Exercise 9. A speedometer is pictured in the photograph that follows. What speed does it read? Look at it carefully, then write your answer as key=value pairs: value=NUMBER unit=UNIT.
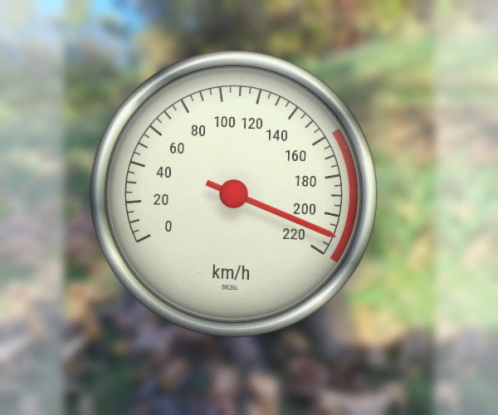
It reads value=210 unit=km/h
